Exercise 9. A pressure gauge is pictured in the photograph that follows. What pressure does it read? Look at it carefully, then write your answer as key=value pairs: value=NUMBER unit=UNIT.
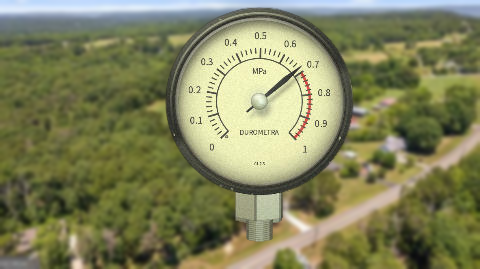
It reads value=0.68 unit=MPa
